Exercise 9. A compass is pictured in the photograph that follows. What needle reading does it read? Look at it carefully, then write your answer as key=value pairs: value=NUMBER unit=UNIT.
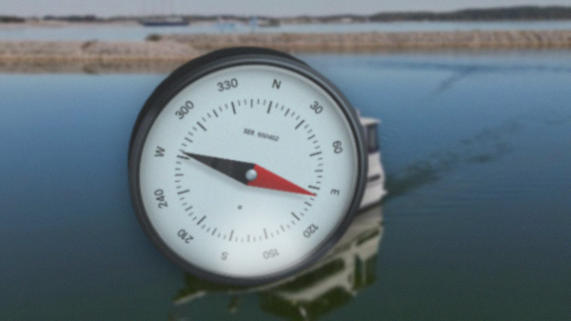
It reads value=95 unit=°
